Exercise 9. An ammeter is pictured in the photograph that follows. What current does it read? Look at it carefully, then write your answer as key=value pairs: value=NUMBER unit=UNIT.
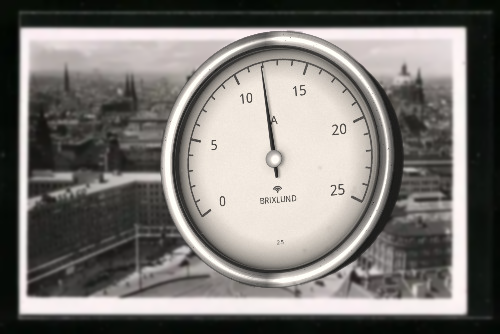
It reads value=12 unit=A
